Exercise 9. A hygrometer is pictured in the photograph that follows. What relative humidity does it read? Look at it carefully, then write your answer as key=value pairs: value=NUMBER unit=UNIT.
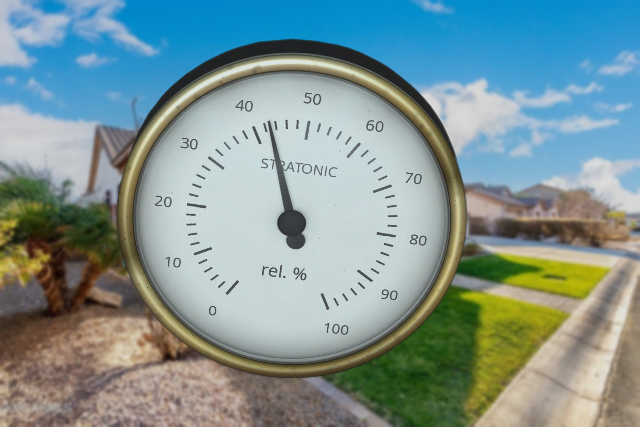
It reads value=43 unit=%
